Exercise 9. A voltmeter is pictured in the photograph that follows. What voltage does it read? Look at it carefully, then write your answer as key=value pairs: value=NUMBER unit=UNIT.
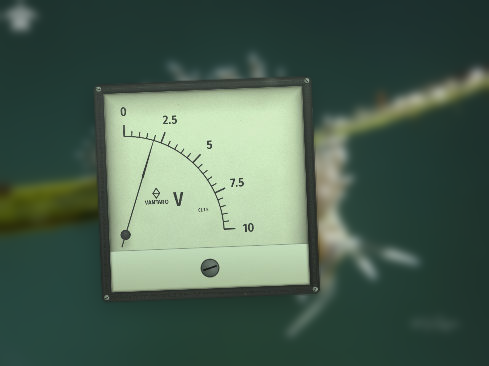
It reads value=2 unit=V
